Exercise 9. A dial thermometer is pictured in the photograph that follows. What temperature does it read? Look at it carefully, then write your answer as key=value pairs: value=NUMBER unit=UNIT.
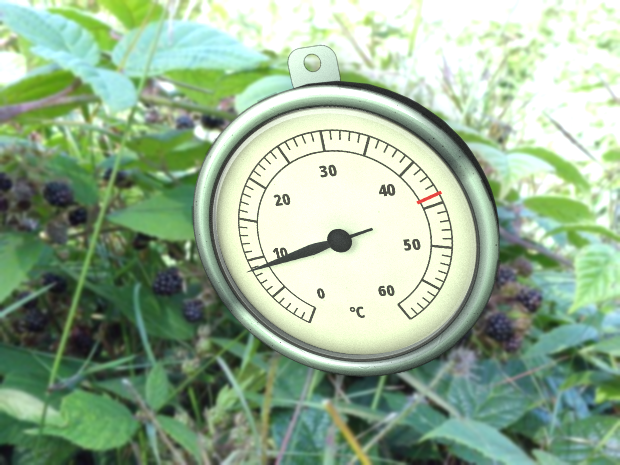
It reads value=9 unit=°C
